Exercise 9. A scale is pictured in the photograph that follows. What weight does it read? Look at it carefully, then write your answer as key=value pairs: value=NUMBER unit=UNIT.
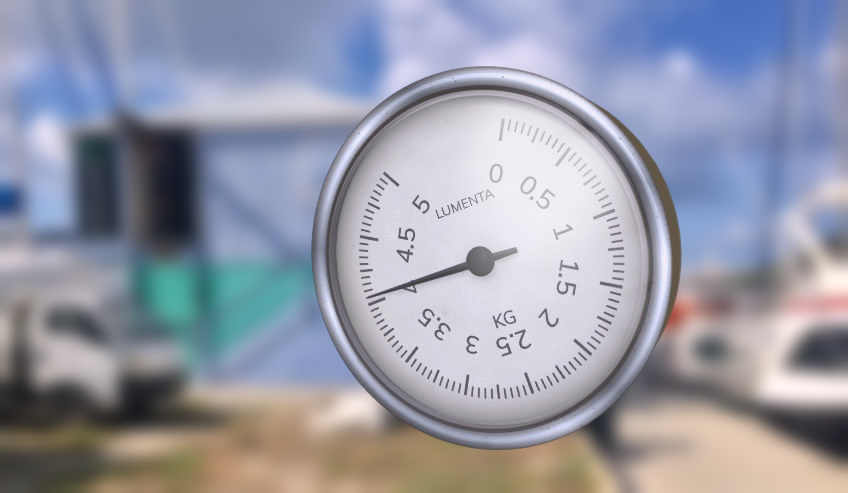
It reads value=4.05 unit=kg
